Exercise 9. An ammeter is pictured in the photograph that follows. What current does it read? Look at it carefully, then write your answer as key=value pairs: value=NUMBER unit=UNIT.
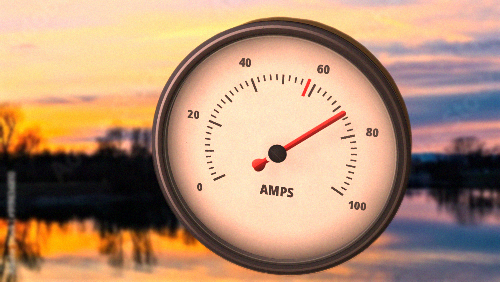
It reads value=72 unit=A
